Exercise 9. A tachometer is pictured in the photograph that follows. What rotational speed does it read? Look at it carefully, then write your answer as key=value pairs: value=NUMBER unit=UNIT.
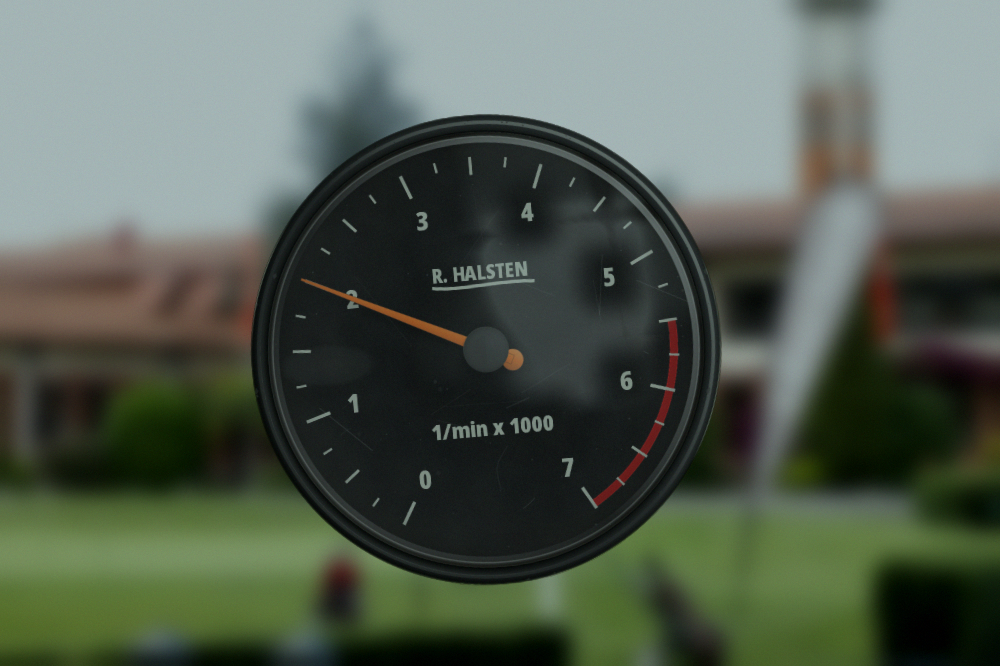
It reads value=2000 unit=rpm
